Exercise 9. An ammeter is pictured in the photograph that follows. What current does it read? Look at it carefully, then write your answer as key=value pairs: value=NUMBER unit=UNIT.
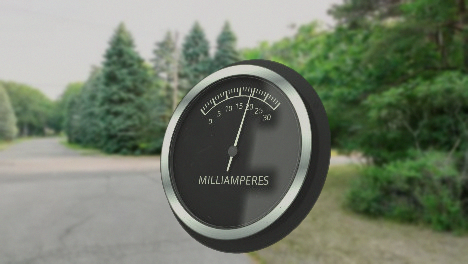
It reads value=20 unit=mA
